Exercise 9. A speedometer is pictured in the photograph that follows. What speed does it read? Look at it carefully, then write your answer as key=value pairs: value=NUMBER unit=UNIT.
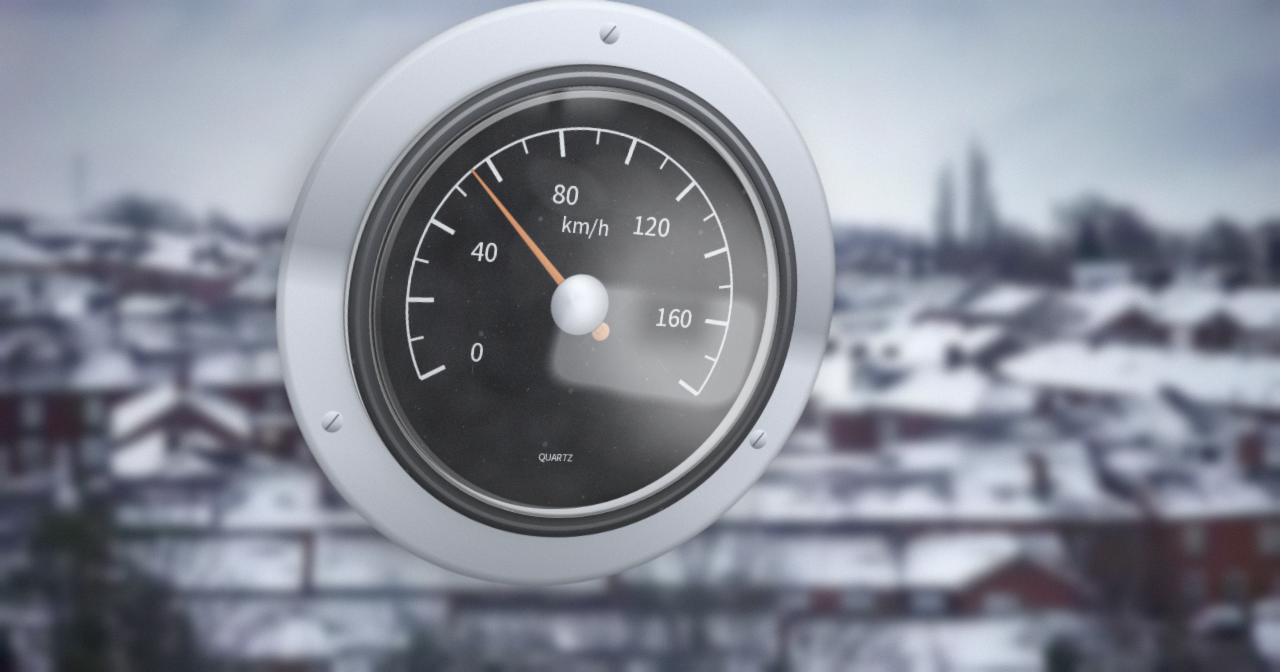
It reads value=55 unit=km/h
